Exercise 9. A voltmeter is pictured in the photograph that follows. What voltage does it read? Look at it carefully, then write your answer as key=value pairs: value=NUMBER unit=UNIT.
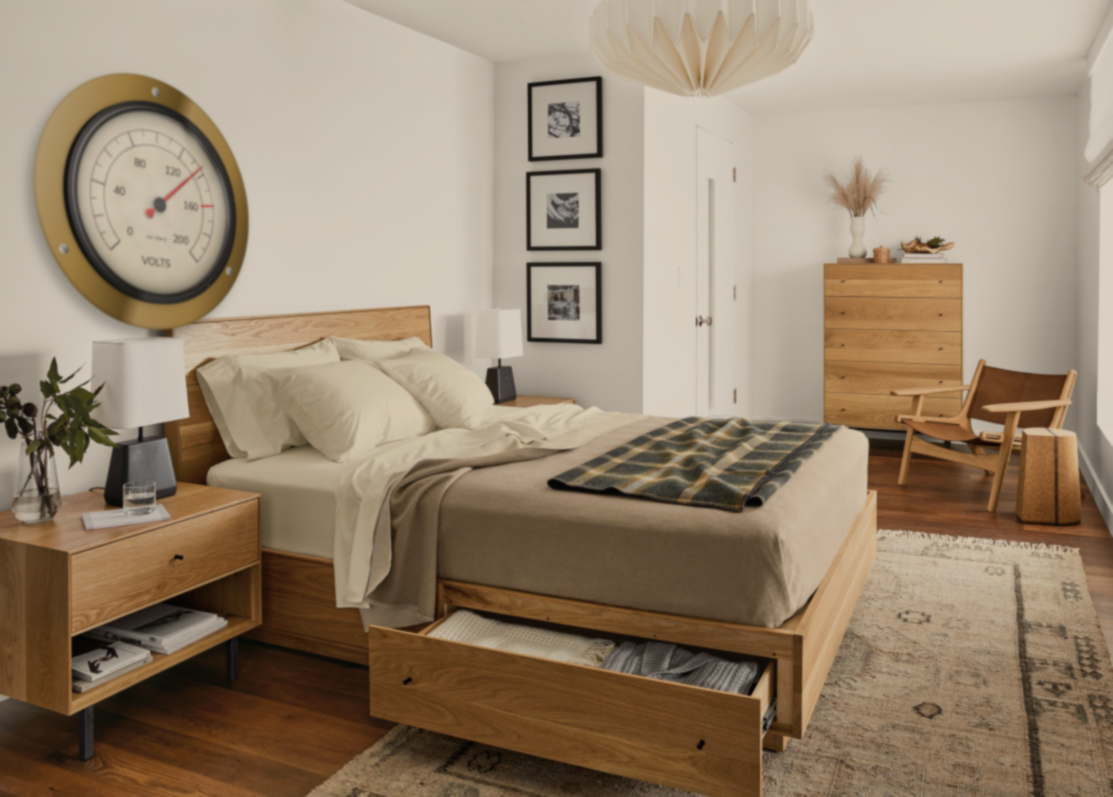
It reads value=135 unit=V
